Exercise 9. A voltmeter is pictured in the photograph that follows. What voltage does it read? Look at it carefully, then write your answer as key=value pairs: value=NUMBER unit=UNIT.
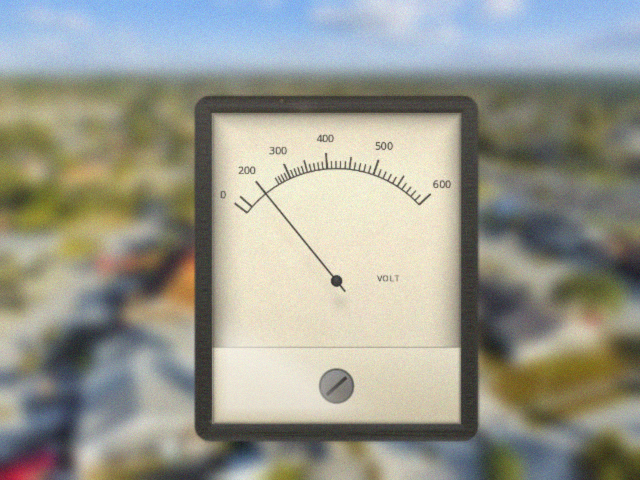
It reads value=200 unit=V
